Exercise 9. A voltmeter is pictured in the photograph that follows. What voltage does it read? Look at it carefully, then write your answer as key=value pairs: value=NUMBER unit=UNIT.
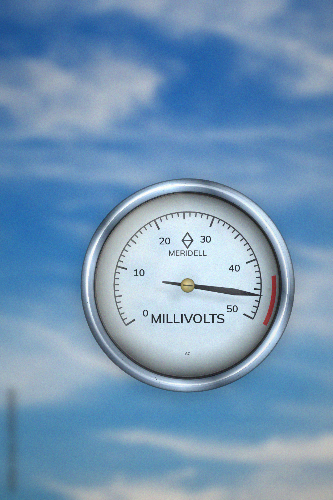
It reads value=46 unit=mV
